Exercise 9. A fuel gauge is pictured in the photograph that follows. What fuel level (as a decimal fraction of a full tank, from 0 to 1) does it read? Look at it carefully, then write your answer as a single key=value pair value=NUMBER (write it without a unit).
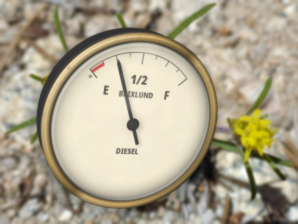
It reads value=0.25
